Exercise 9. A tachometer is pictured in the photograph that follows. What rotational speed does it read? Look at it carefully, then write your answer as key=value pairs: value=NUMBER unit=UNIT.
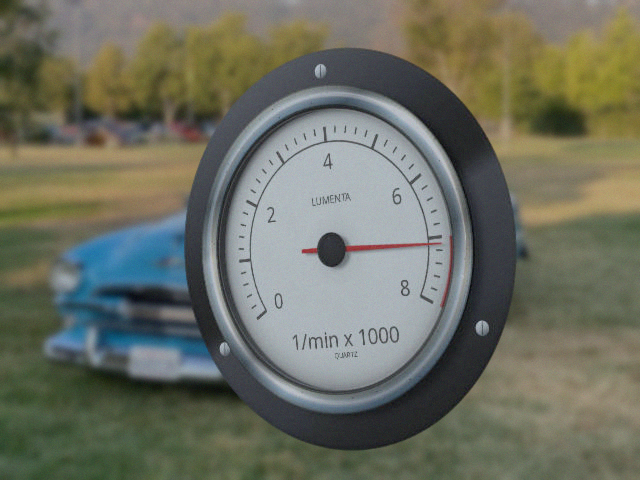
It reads value=7100 unit=rpm
